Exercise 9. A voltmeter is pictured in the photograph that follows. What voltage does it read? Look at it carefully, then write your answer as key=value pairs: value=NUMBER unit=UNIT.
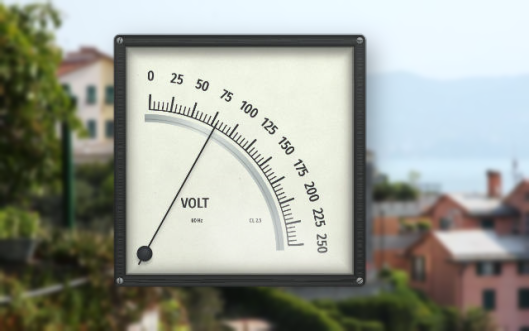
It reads value=80 unit=V
